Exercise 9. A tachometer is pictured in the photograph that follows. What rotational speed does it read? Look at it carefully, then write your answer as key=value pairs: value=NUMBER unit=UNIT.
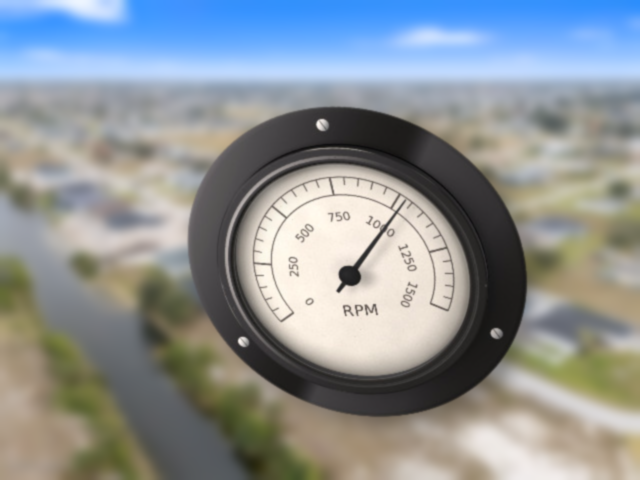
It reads value=1025 unit=rpm
